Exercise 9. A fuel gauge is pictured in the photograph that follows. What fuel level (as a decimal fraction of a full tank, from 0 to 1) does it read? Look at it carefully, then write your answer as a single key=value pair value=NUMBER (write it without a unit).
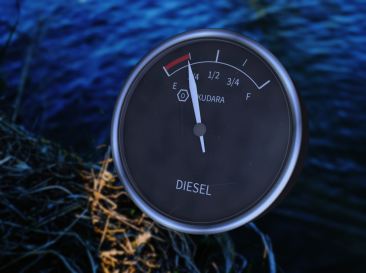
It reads value=0.25
